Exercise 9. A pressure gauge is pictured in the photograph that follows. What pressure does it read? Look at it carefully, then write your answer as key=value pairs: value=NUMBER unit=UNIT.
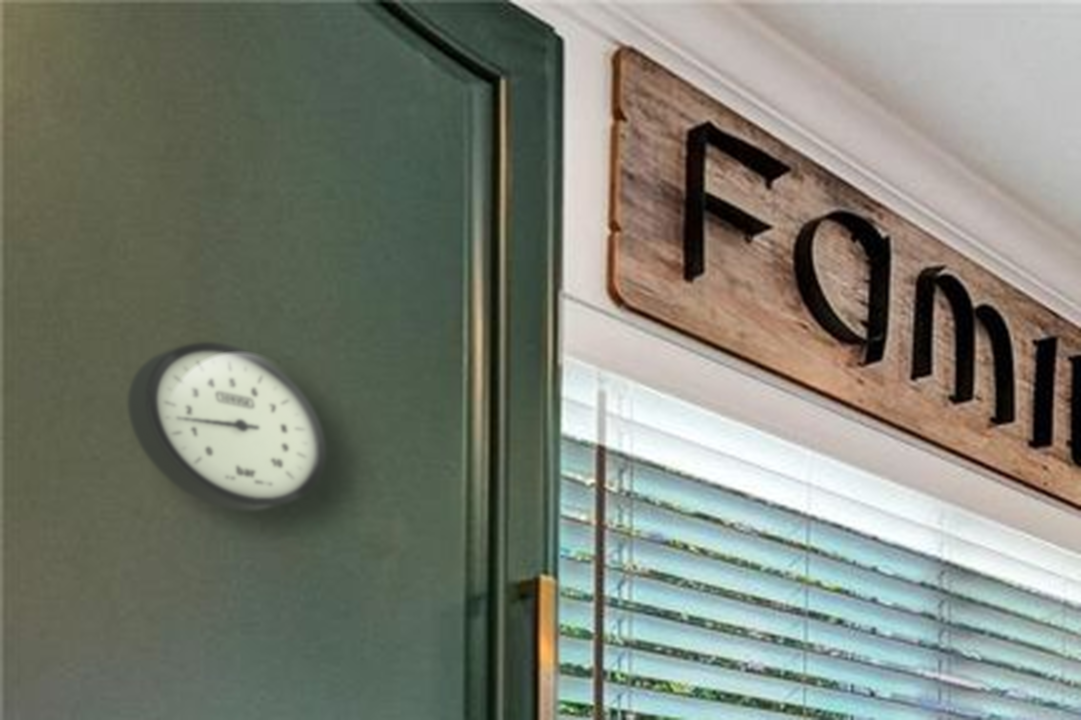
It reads value=1.5 unit=bar
